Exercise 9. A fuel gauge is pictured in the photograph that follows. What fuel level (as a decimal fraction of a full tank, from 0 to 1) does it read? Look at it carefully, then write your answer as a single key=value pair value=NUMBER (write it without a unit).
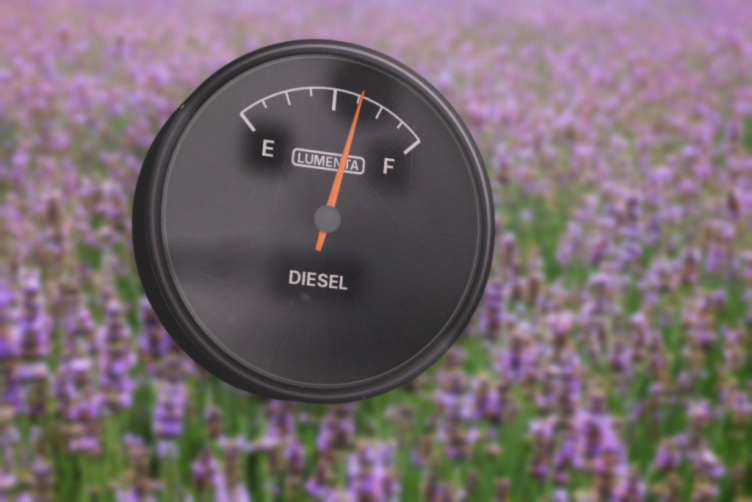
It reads value=0.625
